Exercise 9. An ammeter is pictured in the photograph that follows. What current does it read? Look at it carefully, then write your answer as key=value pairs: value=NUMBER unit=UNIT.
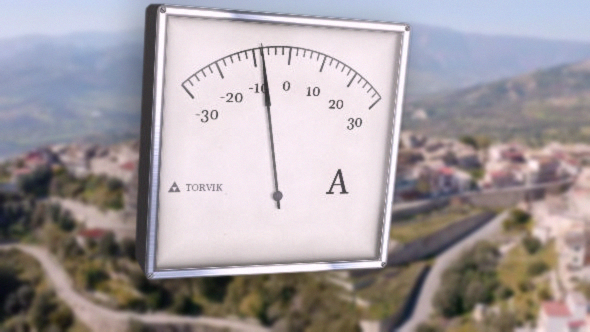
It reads value=-8 unit=A
